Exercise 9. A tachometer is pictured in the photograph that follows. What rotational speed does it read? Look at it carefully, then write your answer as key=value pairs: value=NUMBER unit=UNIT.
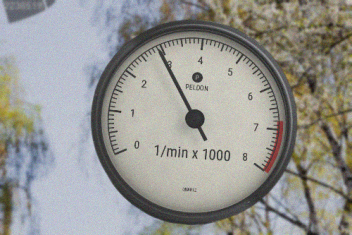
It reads value=2900 unit=rpm
